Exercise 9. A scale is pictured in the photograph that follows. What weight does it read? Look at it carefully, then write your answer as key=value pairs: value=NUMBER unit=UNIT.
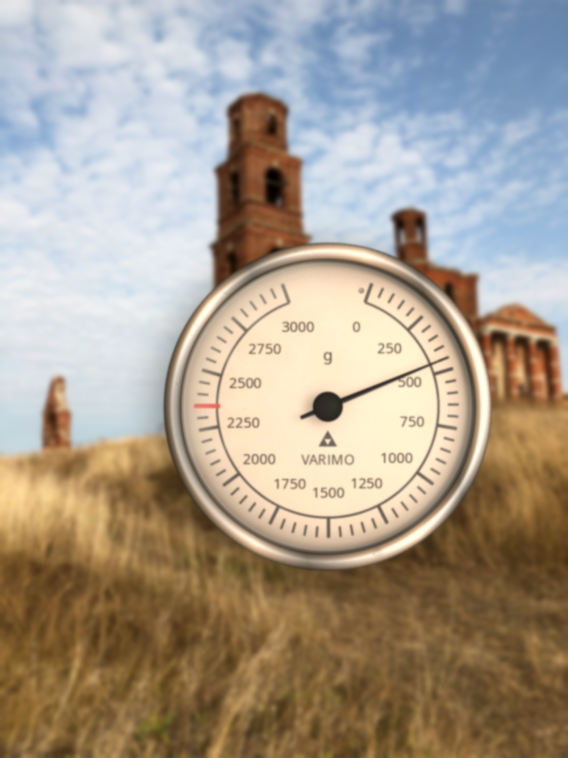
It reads value=450 unit=g
